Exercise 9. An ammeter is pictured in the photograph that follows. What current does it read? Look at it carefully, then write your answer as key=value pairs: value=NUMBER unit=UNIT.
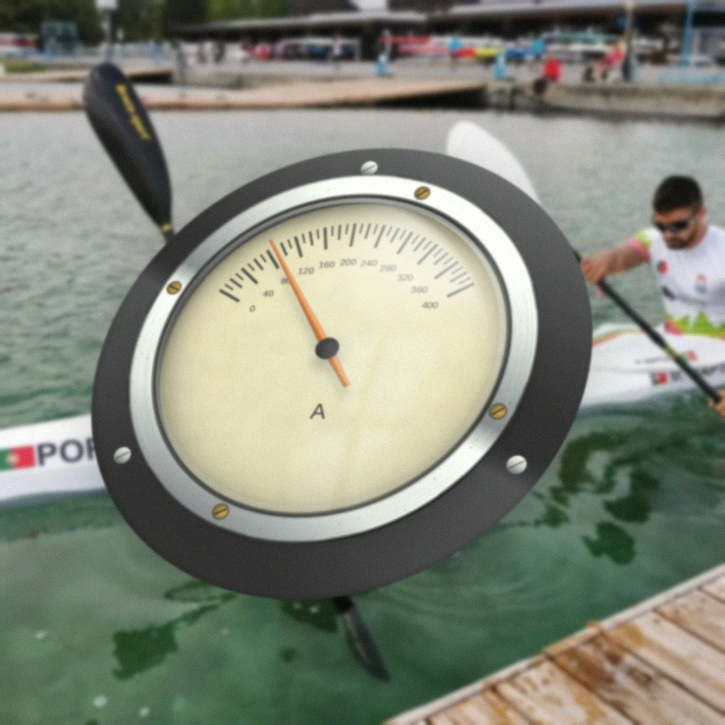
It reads value=90 unit=A
